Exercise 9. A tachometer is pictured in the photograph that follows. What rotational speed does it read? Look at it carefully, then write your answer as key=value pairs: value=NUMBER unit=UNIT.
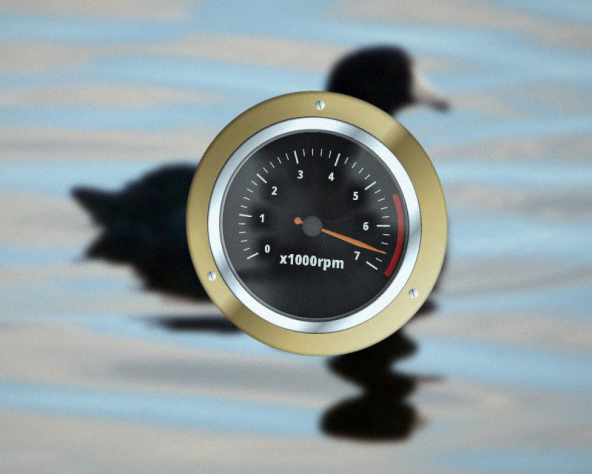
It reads value=6600 unit=rpm
